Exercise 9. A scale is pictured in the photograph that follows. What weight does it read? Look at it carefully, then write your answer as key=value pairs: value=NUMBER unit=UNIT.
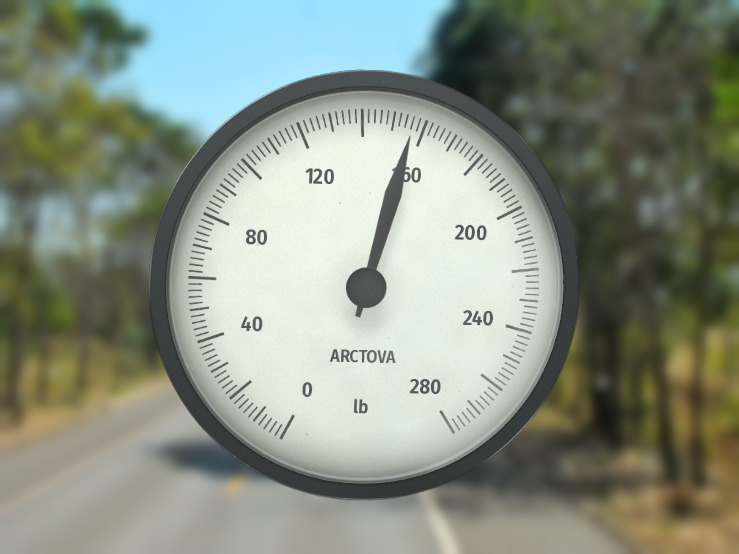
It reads value=156 unit=lb
